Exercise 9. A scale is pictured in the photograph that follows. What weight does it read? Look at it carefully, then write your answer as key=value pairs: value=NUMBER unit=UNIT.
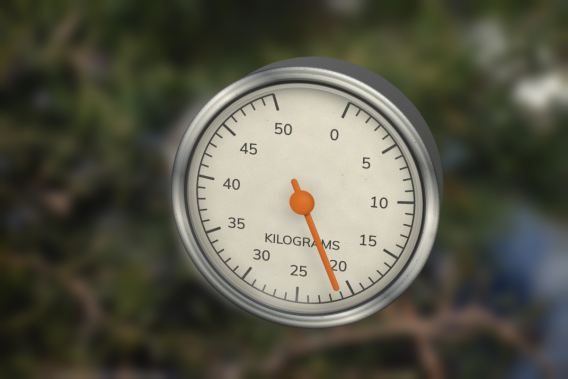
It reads value=21 unit=kg
